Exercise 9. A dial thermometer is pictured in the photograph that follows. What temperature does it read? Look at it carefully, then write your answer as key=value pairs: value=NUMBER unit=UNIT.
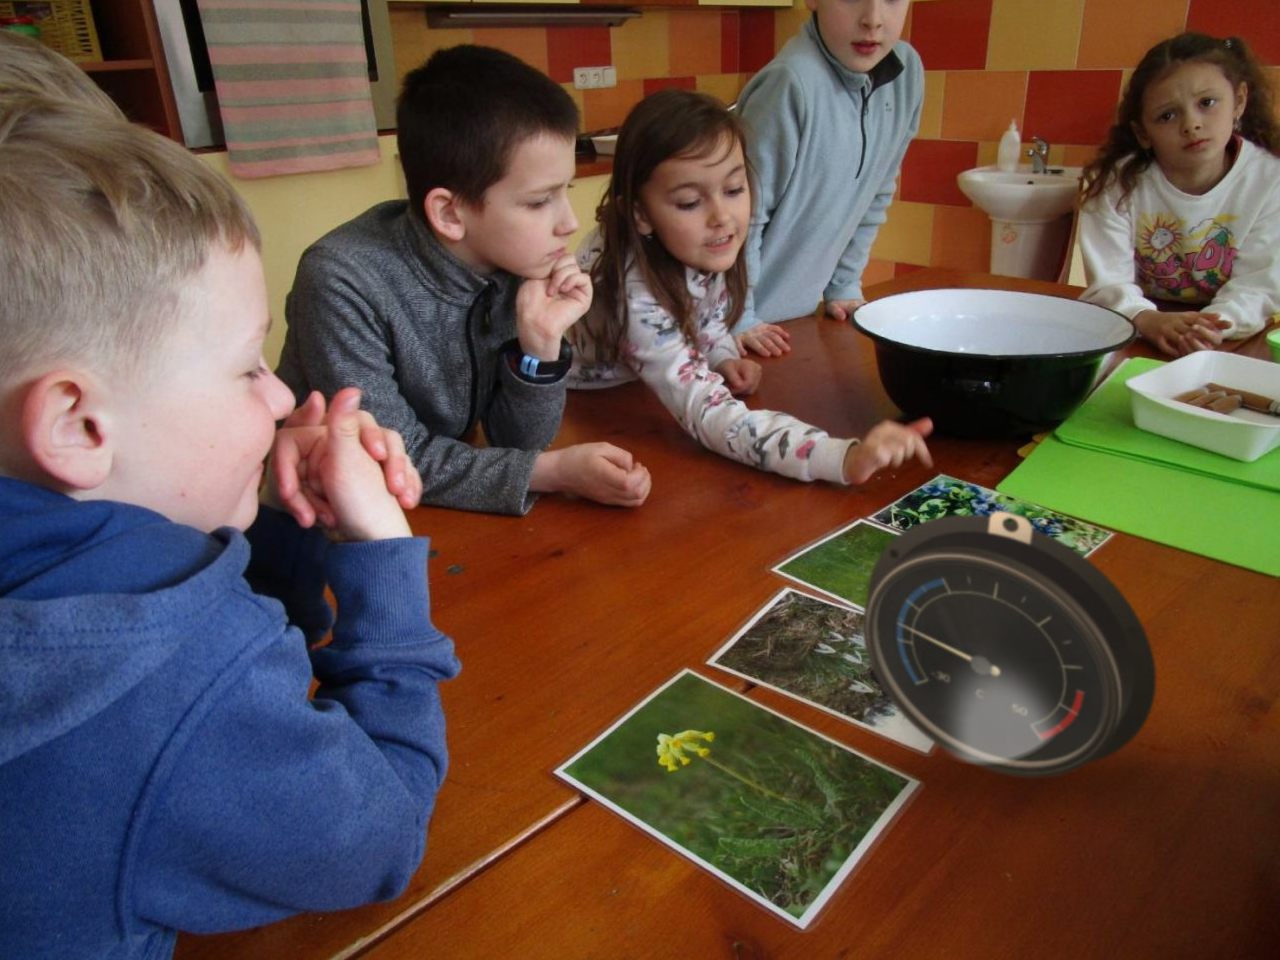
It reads value=-15 unit=°C
